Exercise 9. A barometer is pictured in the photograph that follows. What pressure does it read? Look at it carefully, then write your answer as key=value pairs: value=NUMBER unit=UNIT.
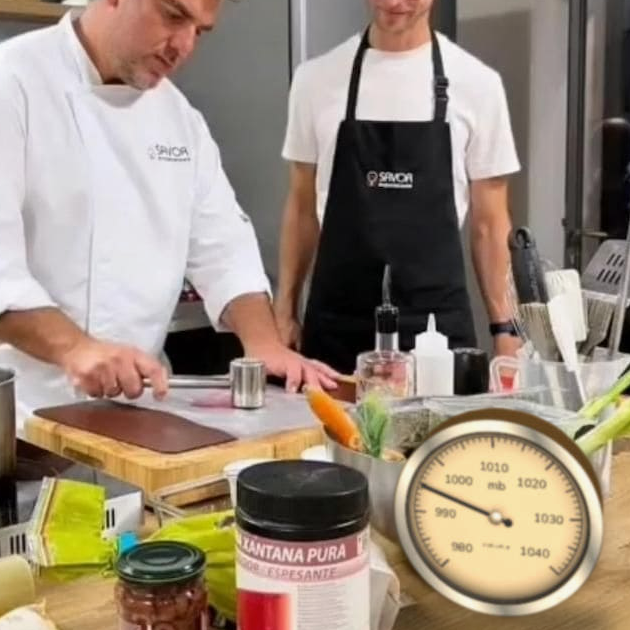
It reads value=995 unit=mbar
